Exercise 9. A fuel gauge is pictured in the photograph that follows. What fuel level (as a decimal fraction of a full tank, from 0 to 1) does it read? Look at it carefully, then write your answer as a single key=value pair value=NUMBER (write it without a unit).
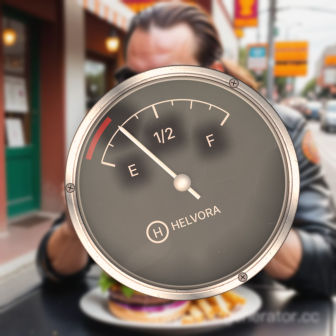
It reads value=0.25
